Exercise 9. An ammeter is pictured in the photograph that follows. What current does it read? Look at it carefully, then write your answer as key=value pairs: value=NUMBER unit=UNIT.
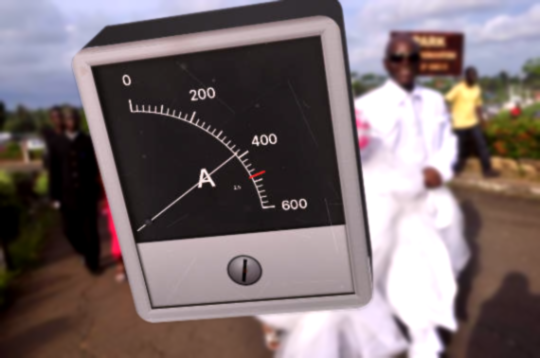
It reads value=380 unit=A
